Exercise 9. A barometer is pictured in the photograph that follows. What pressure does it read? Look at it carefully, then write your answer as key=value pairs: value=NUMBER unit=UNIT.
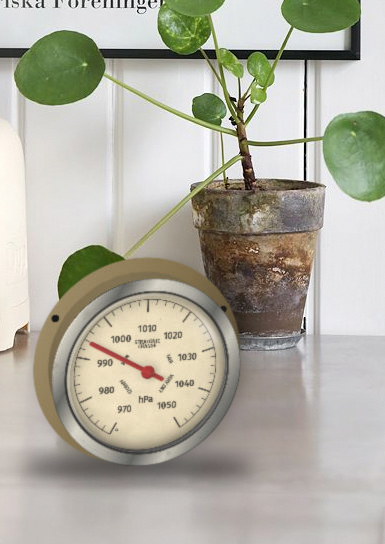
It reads value=994 unit=hPa
